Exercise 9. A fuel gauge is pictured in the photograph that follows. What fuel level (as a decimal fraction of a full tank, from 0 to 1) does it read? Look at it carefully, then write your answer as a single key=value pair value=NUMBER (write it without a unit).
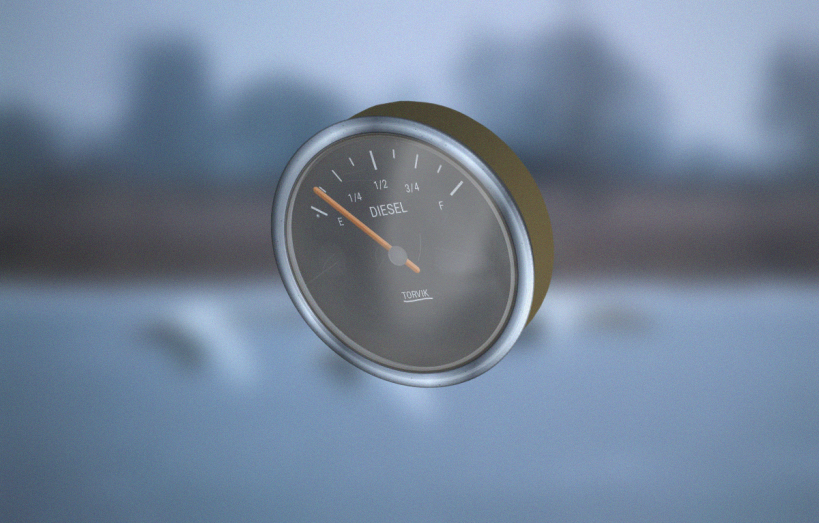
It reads value=0.125
